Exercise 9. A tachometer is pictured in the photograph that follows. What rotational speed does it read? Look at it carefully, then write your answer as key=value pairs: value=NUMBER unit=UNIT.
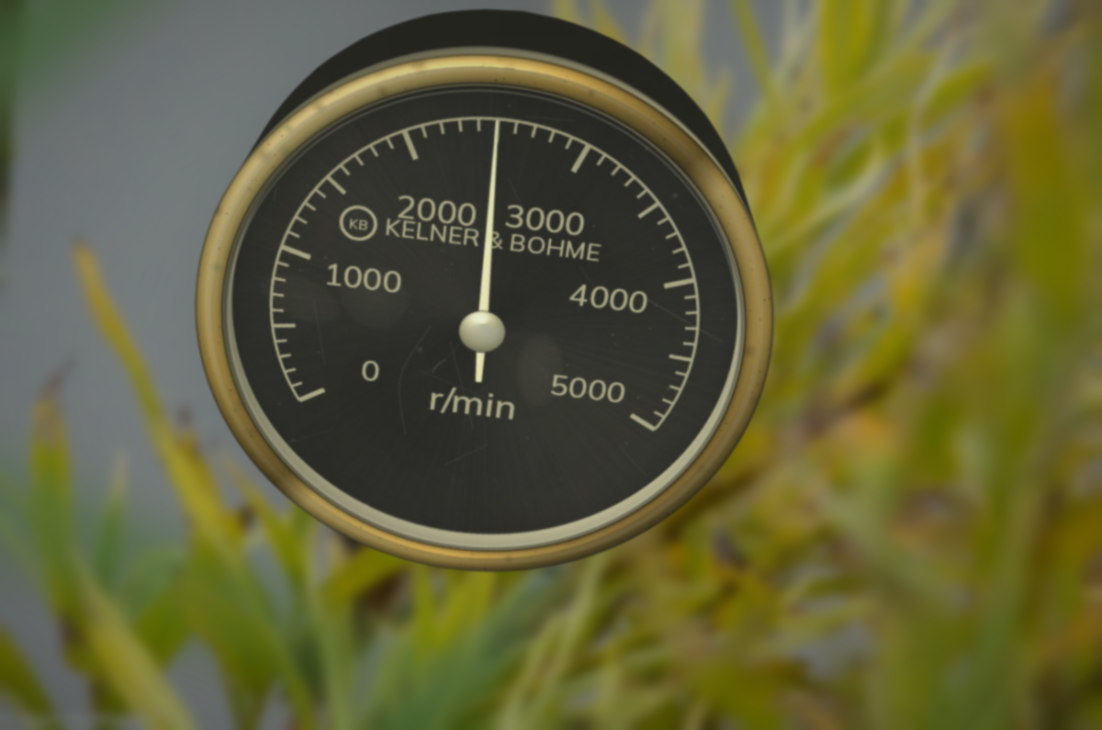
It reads value=2500 unit=rpm
